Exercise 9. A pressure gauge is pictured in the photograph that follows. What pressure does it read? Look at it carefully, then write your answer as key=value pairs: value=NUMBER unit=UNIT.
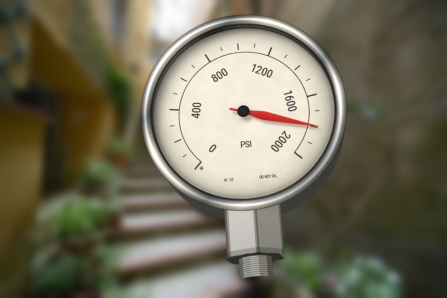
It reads value=1800 unit=psi
